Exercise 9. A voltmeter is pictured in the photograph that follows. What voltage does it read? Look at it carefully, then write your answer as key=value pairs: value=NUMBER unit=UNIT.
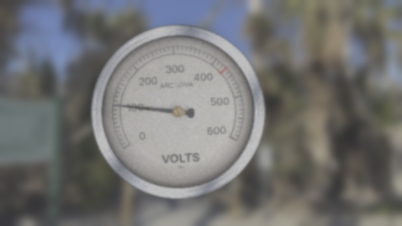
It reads value=100 unit=V
